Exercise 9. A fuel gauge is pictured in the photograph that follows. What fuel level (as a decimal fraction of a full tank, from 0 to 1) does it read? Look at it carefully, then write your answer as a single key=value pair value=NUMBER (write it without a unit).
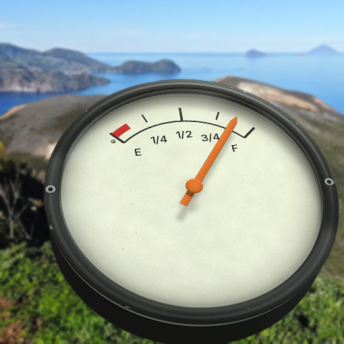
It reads value=0.875
